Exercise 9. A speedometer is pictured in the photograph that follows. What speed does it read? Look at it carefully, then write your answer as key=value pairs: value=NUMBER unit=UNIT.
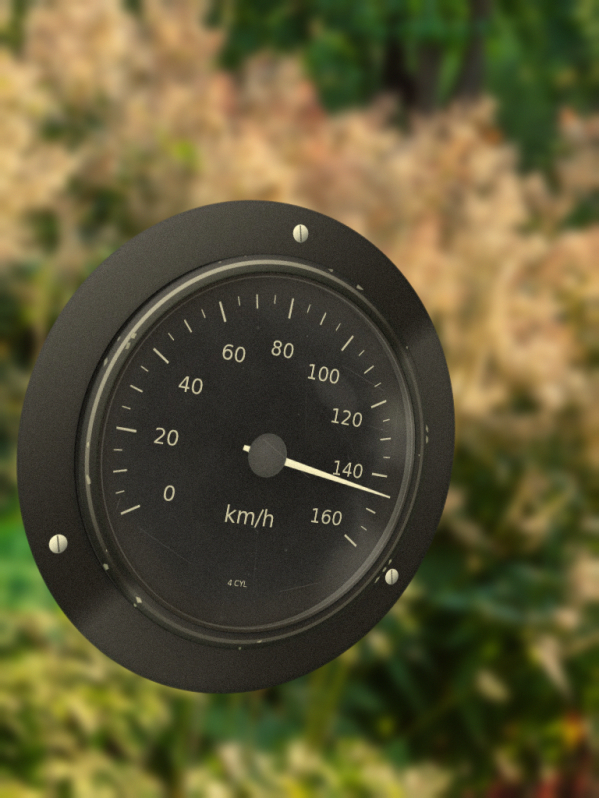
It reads value=145 unit=km/h
